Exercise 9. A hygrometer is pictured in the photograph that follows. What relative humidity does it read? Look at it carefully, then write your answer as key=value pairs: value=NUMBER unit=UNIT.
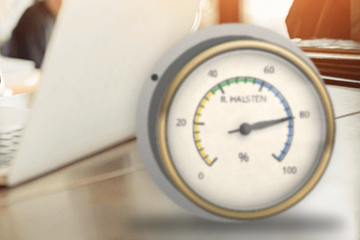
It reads value=80 unit=%
